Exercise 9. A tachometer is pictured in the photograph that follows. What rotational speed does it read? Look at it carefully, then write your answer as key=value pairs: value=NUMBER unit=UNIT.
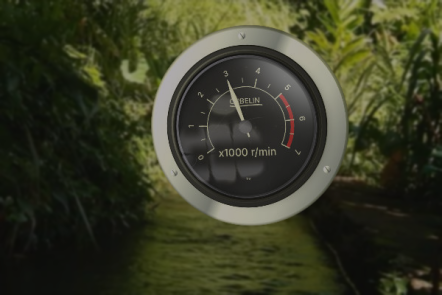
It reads value=3000 unit=rpm
